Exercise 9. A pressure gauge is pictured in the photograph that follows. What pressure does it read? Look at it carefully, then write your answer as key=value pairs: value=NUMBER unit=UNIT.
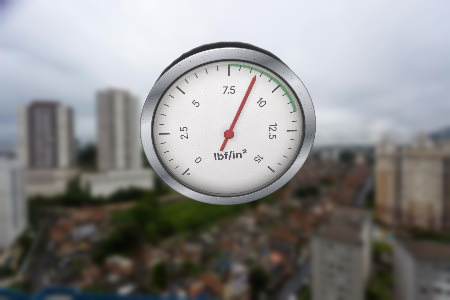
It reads value=8.75 unit=psi
